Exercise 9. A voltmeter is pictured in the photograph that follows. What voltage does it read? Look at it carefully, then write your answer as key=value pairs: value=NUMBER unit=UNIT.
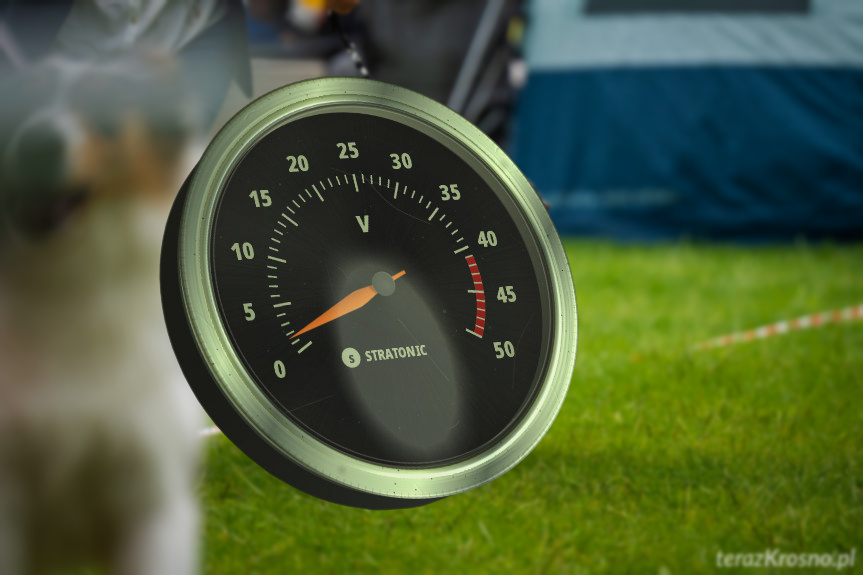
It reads value=1.5 unit=V
